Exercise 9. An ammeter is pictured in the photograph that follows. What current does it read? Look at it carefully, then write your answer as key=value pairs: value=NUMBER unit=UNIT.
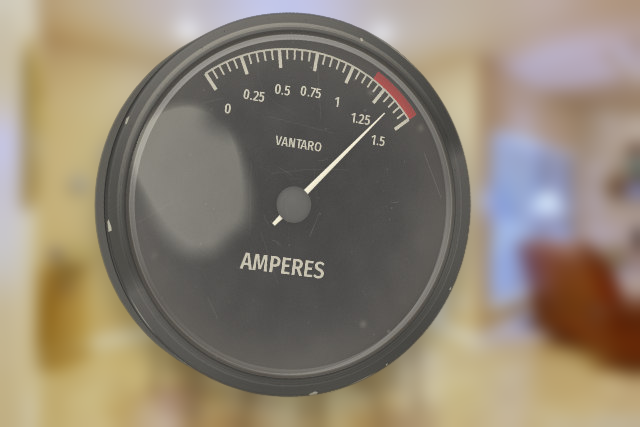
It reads value=1.35 unit=A
